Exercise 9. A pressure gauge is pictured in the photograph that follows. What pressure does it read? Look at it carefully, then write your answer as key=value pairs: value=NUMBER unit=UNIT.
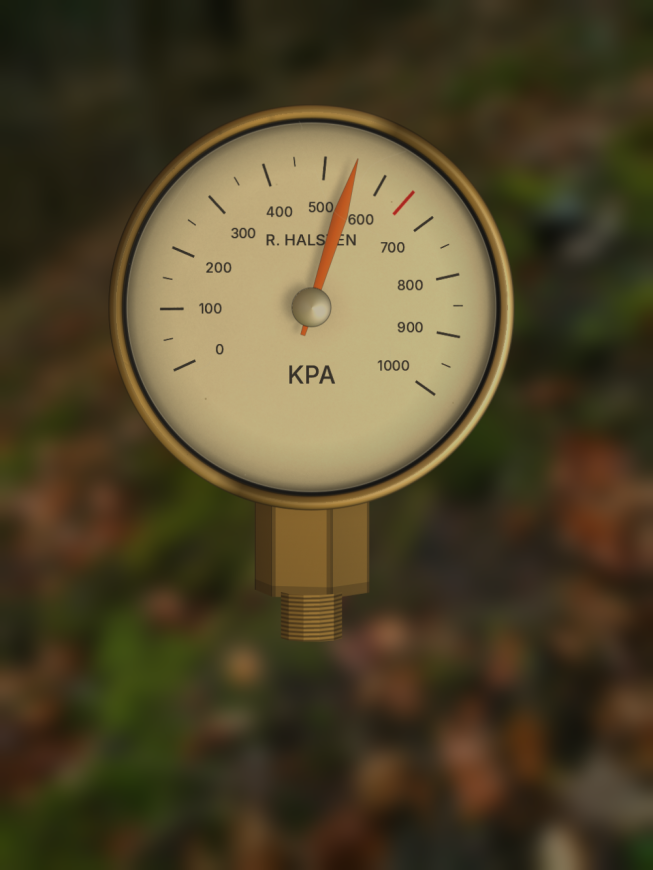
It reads value=550 unit=kPa
